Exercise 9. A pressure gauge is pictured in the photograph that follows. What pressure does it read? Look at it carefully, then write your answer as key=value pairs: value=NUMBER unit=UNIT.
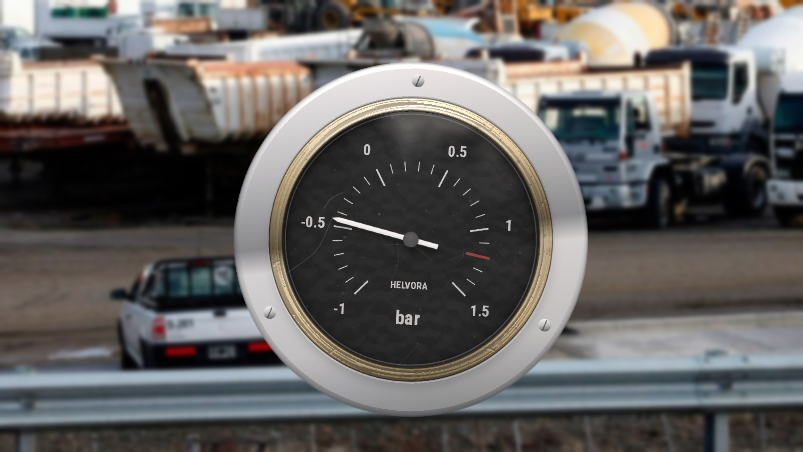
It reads value=-0.45 unit=bar
